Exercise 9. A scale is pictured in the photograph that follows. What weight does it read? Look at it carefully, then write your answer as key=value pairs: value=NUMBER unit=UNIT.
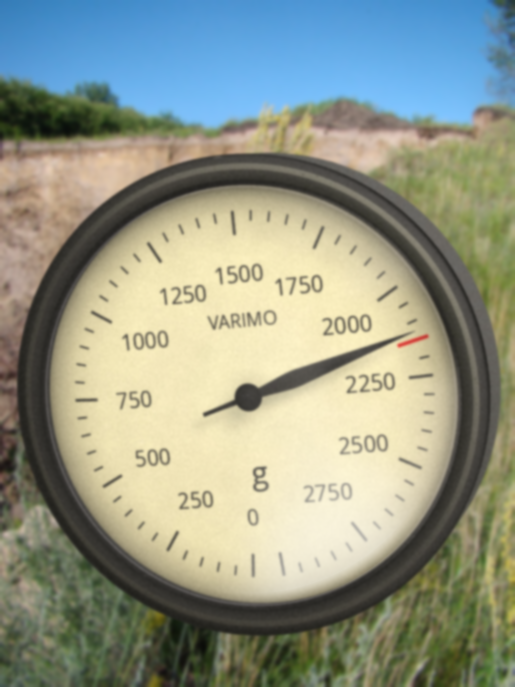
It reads value=2125 unit=g
